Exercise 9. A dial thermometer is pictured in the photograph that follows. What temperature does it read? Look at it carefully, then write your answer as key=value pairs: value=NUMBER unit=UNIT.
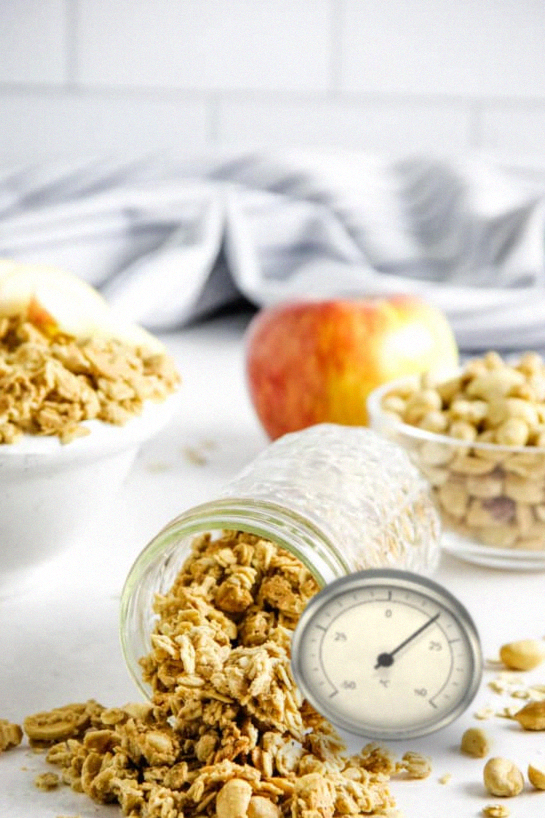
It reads value=15 unit=°C
